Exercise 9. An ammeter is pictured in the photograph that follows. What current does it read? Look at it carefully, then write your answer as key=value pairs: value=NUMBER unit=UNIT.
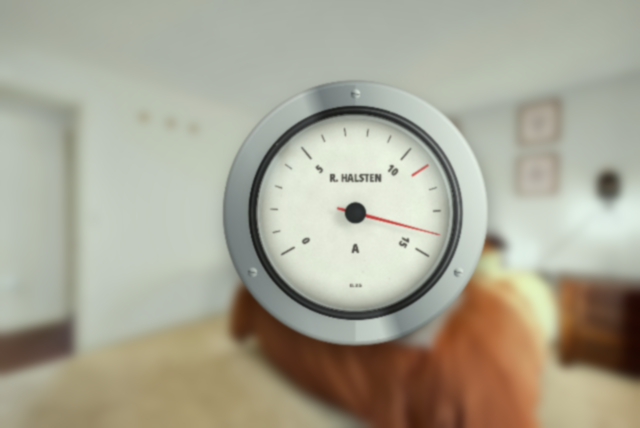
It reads value=14 unit=A
